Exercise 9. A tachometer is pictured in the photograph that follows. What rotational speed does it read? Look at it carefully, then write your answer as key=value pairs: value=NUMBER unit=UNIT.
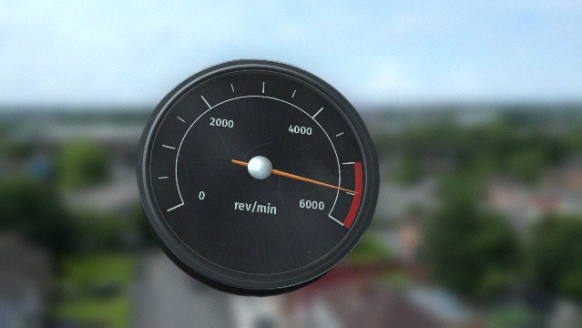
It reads value=5500 unit=rpm
